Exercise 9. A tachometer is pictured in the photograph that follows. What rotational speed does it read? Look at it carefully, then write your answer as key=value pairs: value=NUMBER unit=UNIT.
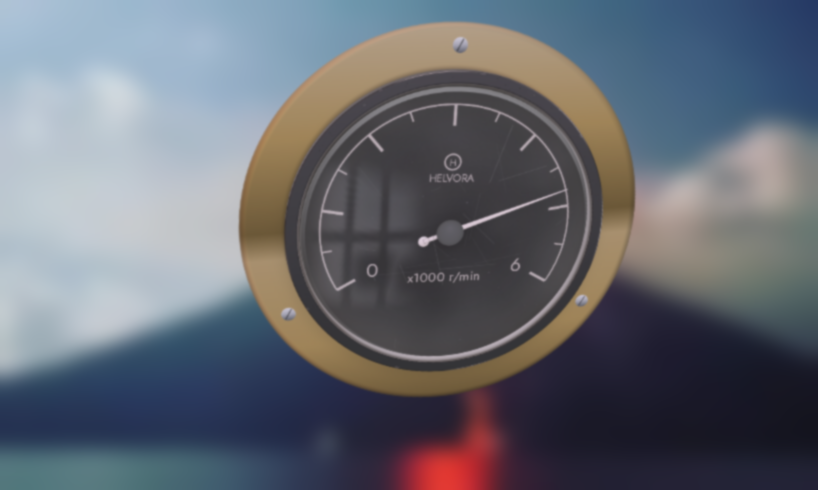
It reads value=4750 unit=rpm
